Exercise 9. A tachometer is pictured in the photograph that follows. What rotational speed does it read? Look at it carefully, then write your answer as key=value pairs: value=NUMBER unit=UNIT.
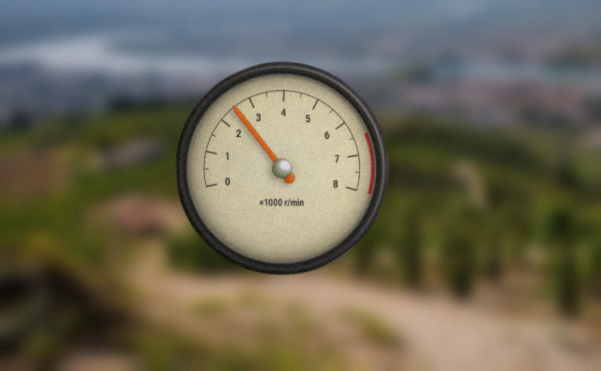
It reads value=2500 unit=rpm
